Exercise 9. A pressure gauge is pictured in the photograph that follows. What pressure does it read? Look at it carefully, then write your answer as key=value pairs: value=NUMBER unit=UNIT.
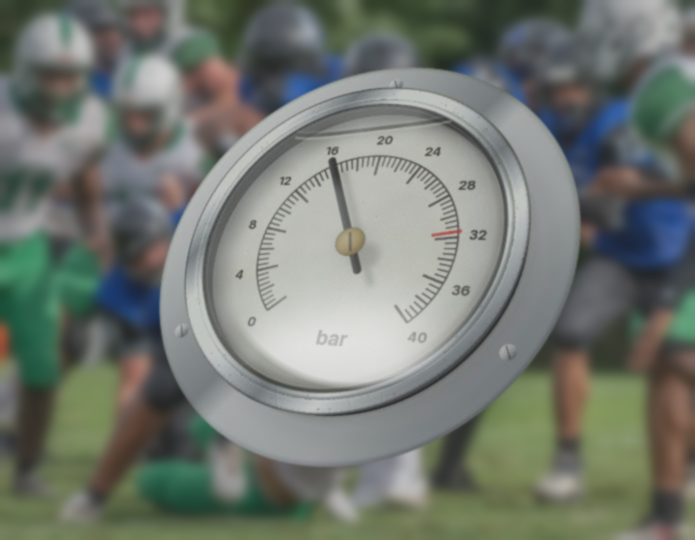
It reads value=16 unit=bar
